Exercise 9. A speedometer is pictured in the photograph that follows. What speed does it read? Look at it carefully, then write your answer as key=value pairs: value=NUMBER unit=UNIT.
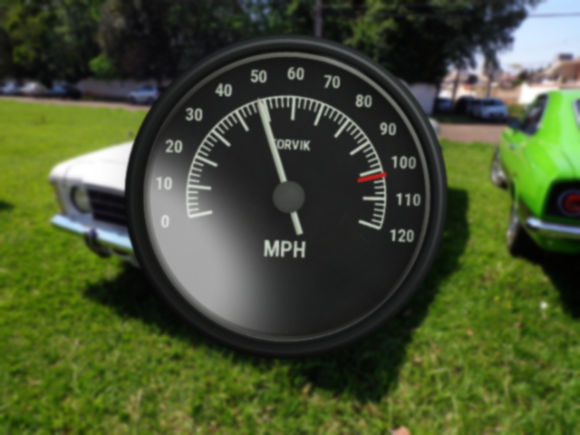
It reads value=48 unit=mph
